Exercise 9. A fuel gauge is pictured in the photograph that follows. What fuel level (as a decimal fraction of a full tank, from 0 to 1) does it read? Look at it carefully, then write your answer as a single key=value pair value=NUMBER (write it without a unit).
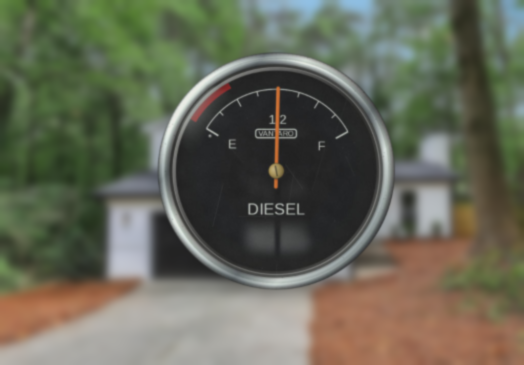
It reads value=0.5
